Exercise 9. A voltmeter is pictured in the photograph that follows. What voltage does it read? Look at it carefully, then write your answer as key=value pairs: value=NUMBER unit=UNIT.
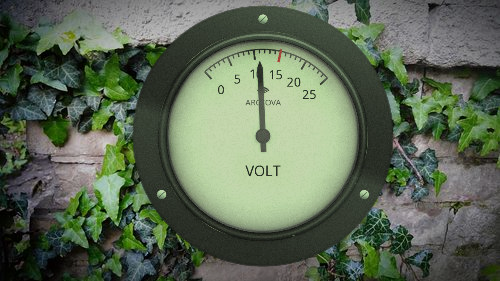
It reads value=11 unit=V
